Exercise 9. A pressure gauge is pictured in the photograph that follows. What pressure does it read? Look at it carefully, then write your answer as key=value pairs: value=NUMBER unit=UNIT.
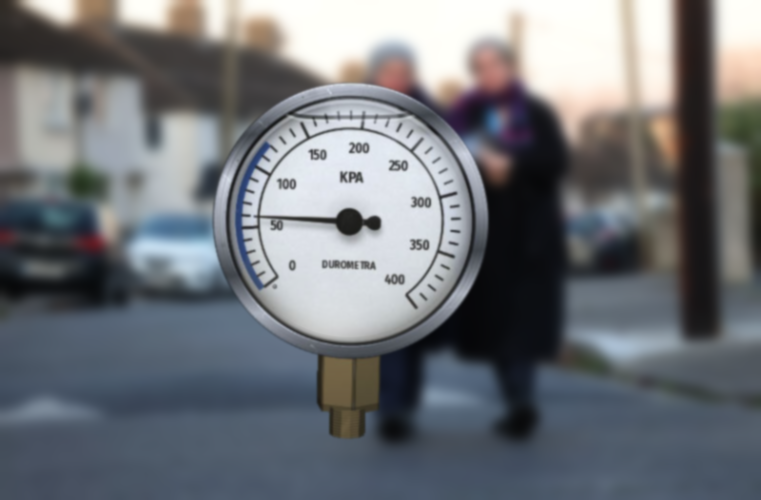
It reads value=60 unit=kPa
